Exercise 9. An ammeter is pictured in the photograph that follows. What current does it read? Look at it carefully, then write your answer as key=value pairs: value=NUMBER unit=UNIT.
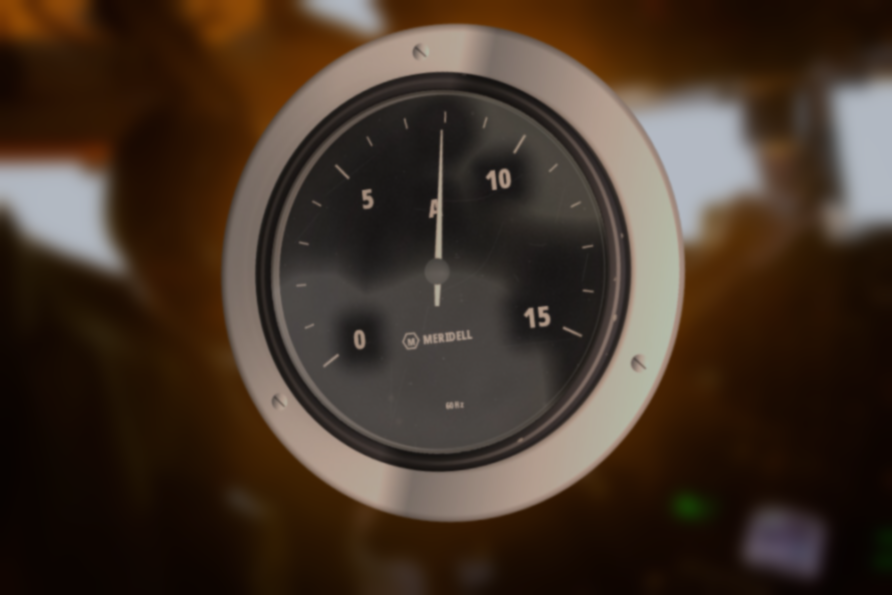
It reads value=8 unit=A
